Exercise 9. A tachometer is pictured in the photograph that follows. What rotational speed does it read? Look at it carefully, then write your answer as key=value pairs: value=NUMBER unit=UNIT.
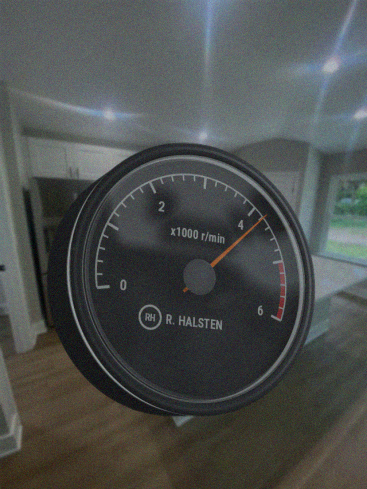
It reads value=4200 unit=rpm
